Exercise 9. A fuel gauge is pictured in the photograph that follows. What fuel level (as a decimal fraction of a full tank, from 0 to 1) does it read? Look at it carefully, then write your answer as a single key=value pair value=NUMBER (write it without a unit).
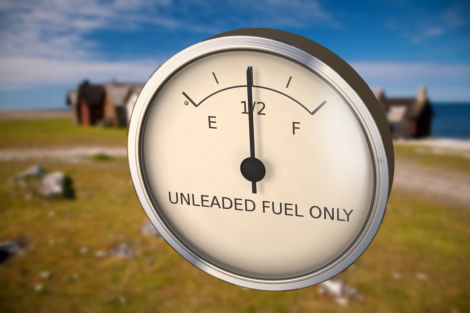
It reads value=0.5
